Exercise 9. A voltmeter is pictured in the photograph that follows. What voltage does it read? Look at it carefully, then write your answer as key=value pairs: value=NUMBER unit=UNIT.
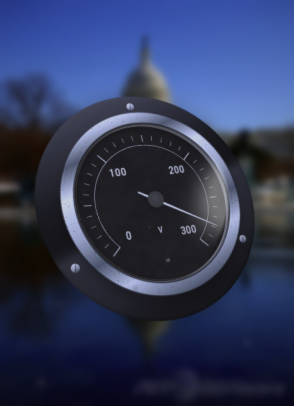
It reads value=280 unit=V
